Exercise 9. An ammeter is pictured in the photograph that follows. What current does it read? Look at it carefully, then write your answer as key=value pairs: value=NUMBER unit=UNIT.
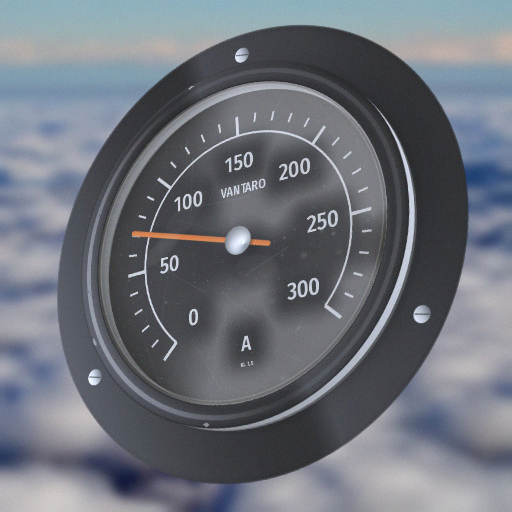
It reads value=70 unit=A
